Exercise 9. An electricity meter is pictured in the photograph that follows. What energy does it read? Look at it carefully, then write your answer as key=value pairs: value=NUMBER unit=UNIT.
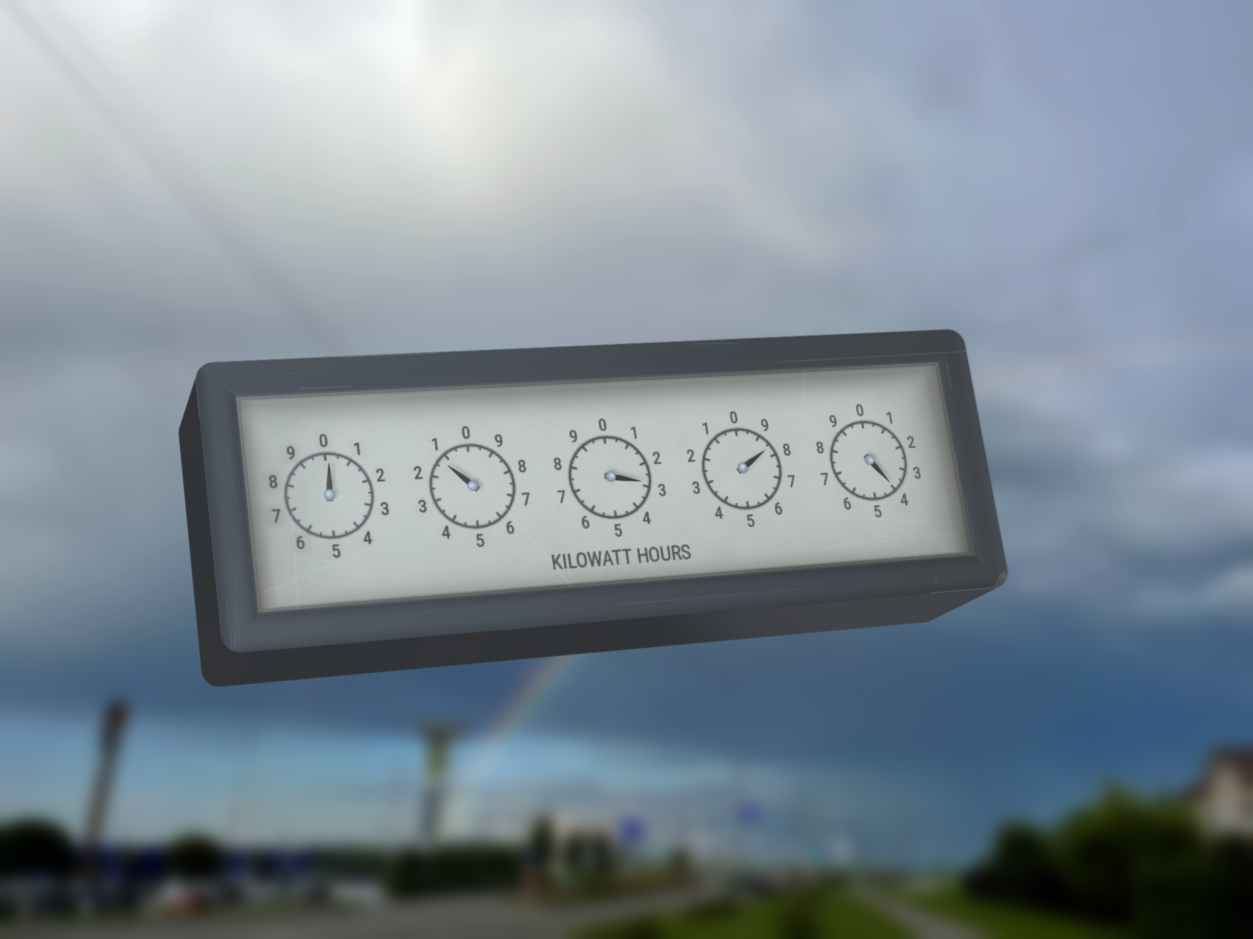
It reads value=1284 unit=kWh
